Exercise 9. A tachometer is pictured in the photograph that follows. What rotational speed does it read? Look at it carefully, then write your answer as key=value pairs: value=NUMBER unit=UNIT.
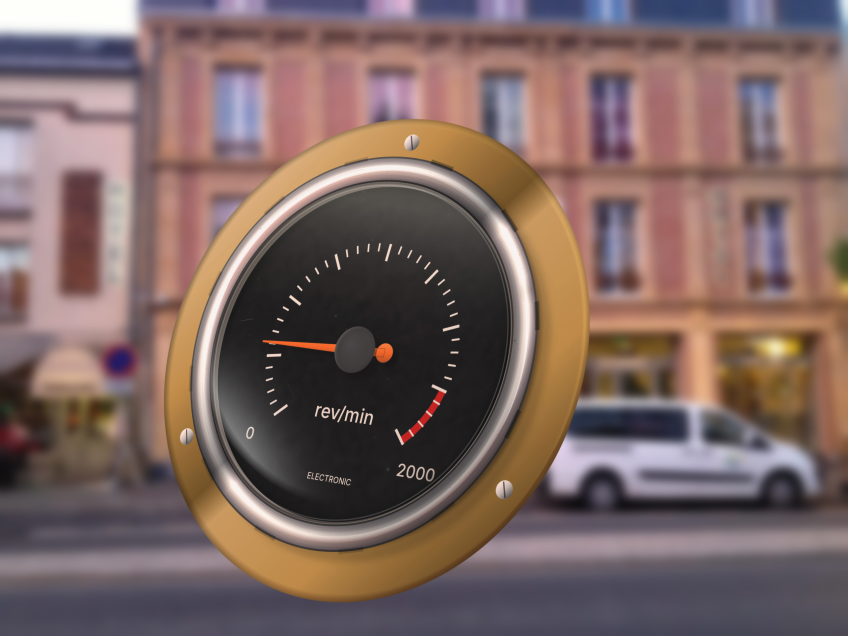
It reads value=300 unit=rpm
